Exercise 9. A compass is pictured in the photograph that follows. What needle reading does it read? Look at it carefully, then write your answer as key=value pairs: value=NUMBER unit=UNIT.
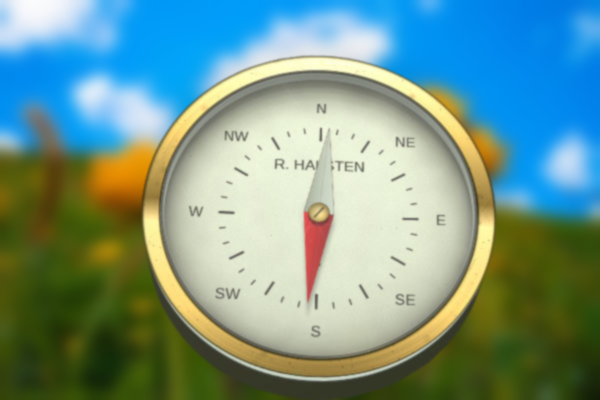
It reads value=185 unit=°
